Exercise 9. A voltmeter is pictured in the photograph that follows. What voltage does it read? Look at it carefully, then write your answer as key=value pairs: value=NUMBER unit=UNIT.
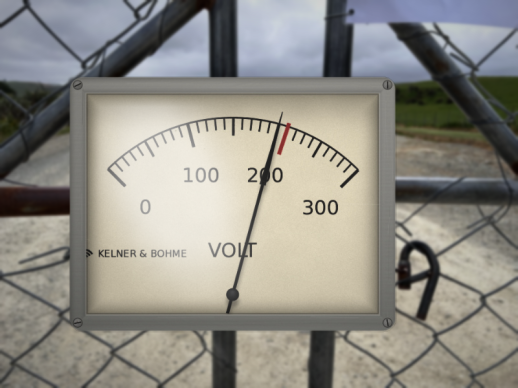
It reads value=200 unit=V
